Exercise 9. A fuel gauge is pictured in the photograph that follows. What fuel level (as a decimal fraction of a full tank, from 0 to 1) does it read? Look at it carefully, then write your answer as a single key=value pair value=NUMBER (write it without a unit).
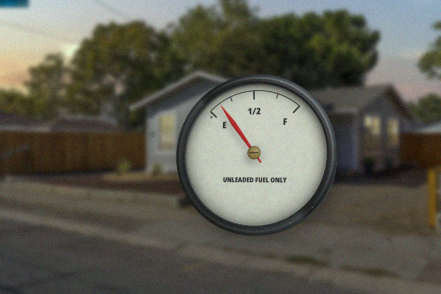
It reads value=0.125
